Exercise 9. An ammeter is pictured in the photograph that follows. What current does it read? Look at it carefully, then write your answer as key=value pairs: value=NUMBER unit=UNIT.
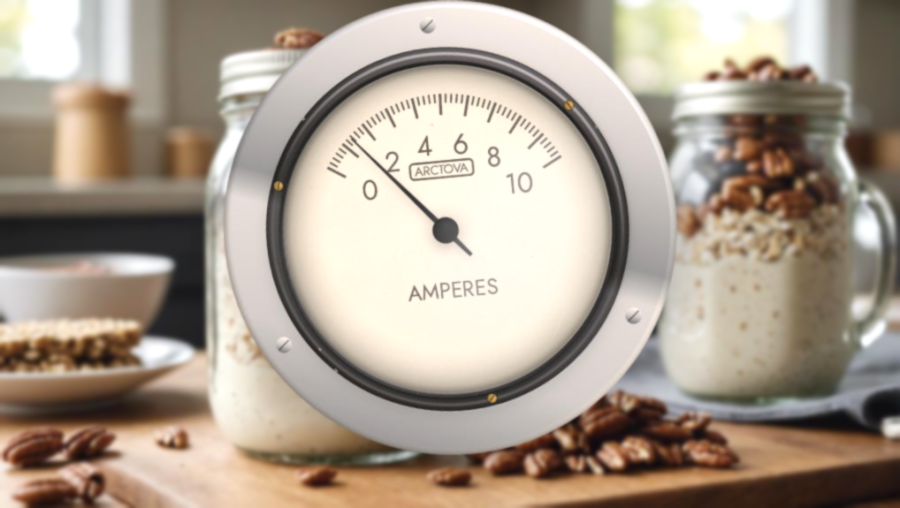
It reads value=1.4 unit=A
